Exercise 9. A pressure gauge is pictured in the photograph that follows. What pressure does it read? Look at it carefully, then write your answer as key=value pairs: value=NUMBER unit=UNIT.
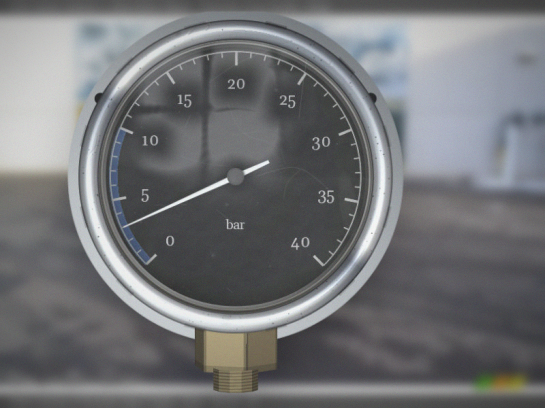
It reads value=3 unit=bar
